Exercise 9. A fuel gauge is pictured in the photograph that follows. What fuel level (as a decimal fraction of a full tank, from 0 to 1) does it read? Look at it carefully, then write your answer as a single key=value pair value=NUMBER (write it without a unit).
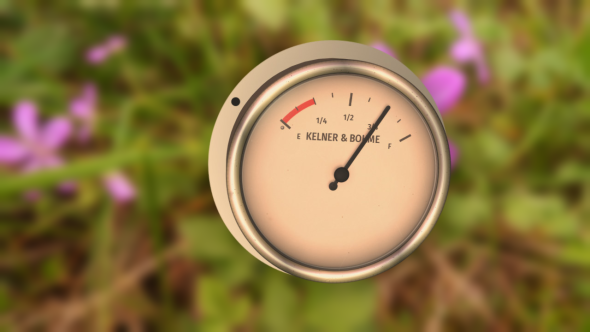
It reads value=0.75
